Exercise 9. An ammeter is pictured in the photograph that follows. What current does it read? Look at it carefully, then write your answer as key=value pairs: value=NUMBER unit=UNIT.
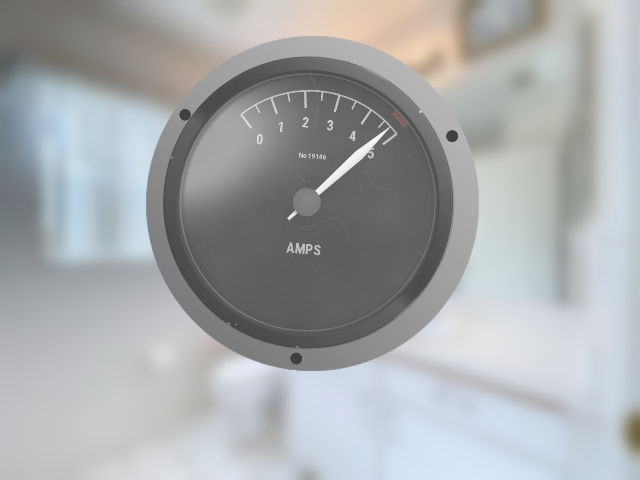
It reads value=4.75 unit=A
